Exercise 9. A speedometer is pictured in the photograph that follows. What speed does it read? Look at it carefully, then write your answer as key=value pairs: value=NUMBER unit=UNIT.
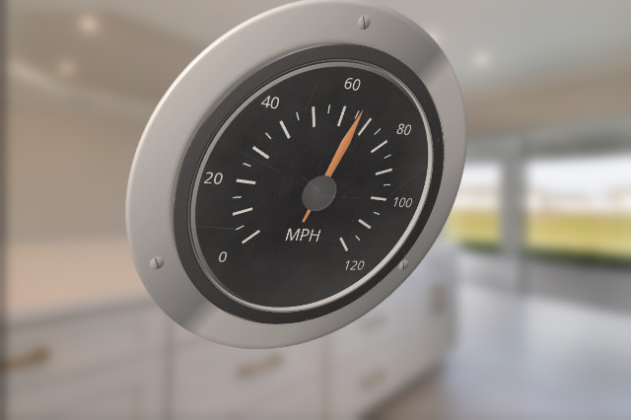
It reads value=65 unit=mph
